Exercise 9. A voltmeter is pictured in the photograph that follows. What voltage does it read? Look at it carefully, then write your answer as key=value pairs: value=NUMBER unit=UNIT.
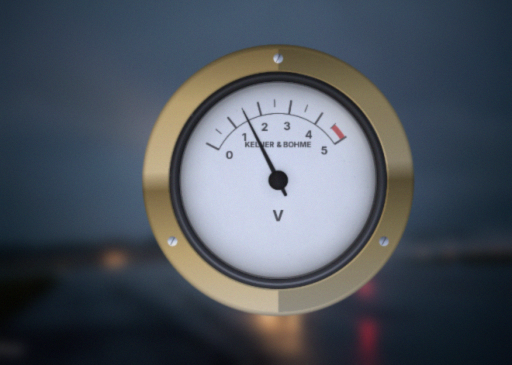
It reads value=1.5 unit=V
